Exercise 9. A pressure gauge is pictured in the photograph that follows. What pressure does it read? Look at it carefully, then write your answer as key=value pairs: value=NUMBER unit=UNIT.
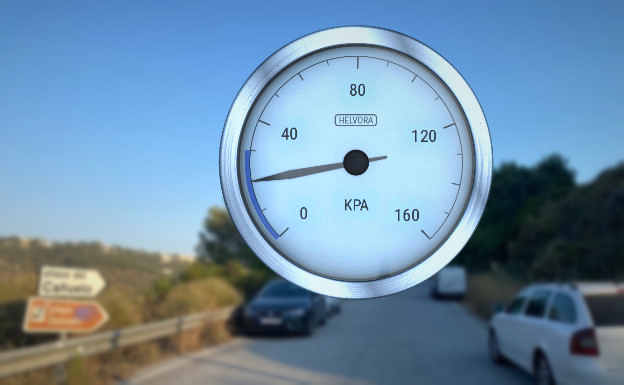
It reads value=20 unit=kPa
